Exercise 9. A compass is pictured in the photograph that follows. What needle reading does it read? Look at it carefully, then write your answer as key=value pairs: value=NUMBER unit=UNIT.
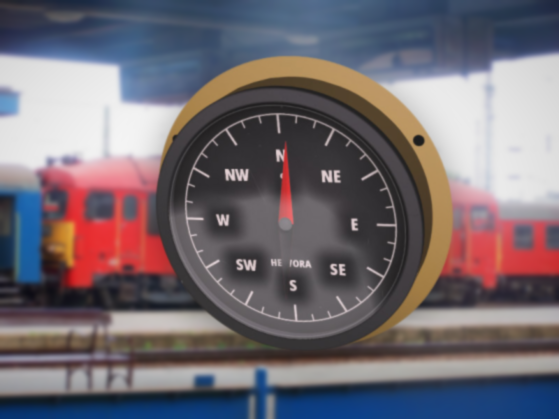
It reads value=5 unit=°
